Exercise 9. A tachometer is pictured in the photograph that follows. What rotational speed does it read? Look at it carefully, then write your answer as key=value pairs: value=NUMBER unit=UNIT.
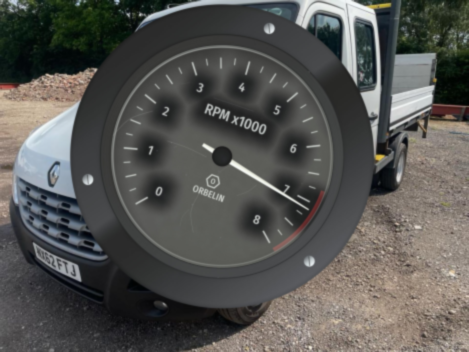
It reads value=7125 unit=rpm
